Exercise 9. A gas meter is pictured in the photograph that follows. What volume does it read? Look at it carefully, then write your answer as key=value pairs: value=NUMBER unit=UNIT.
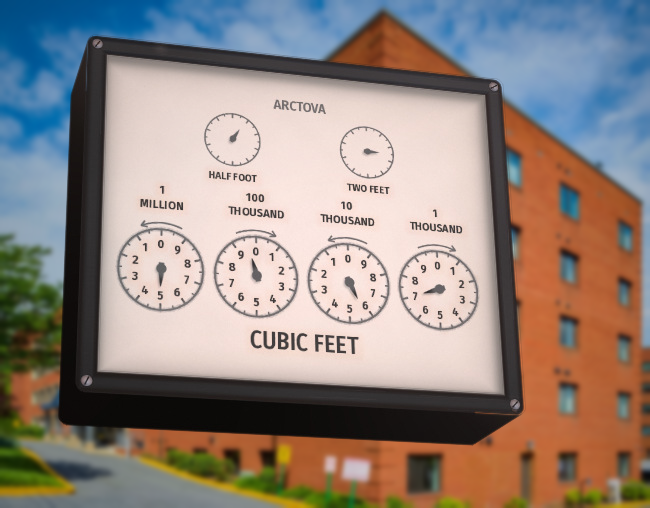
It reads value=495700 unit=ft³
